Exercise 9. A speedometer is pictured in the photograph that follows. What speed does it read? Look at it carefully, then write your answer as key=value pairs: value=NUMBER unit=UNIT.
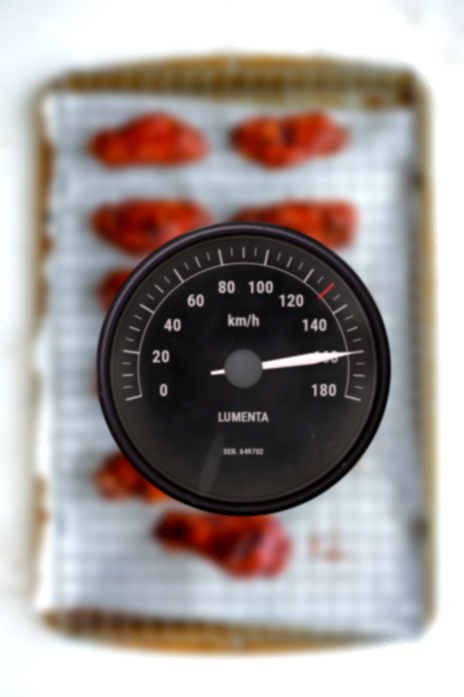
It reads value=160 unit=km/h
